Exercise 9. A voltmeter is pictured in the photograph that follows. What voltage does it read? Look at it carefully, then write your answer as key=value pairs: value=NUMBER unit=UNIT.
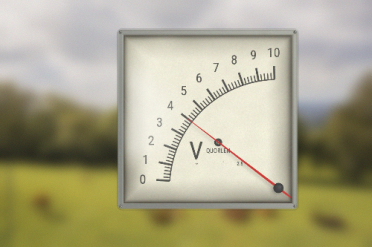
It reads value=4 unit=V
